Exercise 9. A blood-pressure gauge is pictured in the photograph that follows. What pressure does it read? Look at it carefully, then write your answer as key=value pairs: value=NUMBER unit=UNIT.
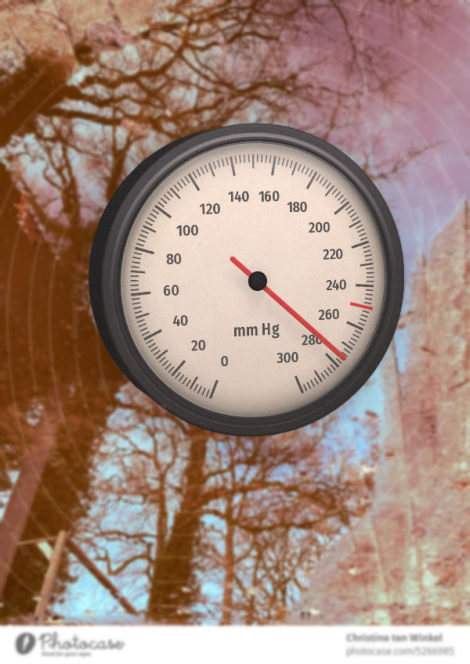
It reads value=276 unit=mmHg
